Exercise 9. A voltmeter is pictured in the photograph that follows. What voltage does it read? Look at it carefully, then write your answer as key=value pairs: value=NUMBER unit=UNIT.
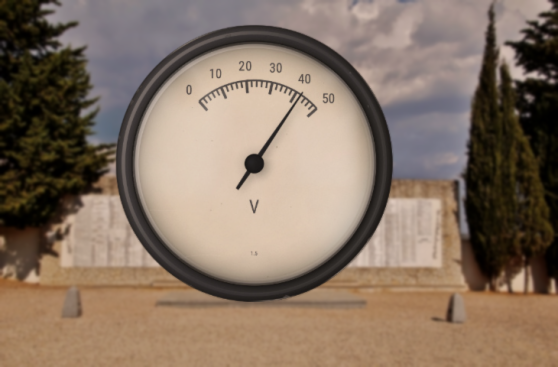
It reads value=42 unit=V
